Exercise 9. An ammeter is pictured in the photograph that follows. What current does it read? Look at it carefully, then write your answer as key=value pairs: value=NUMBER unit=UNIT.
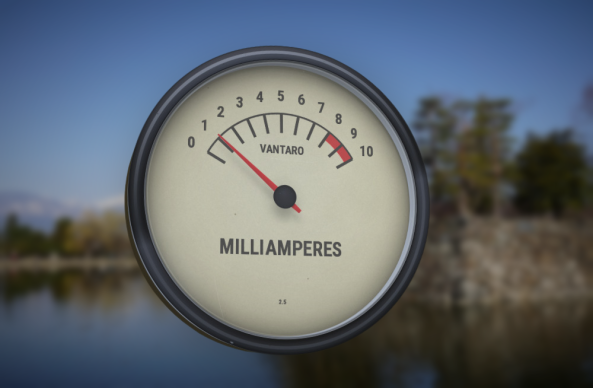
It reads value=1 unit=mA
